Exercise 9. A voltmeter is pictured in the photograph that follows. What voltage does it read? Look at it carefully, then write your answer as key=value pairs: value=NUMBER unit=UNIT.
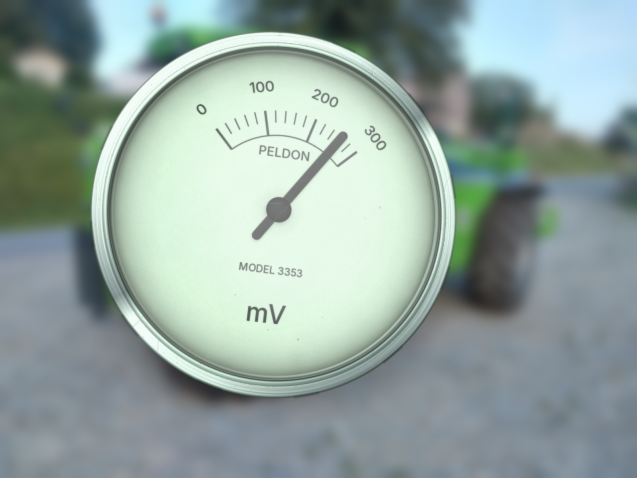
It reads value=260 unit=mV
